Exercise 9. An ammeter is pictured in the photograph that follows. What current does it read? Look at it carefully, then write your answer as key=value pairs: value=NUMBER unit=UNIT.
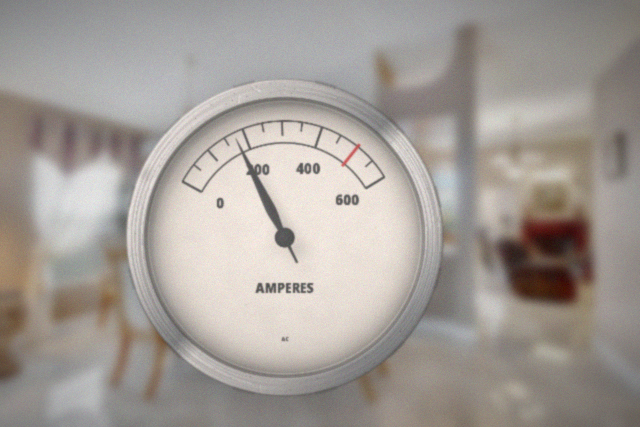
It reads value=175 unit=A
